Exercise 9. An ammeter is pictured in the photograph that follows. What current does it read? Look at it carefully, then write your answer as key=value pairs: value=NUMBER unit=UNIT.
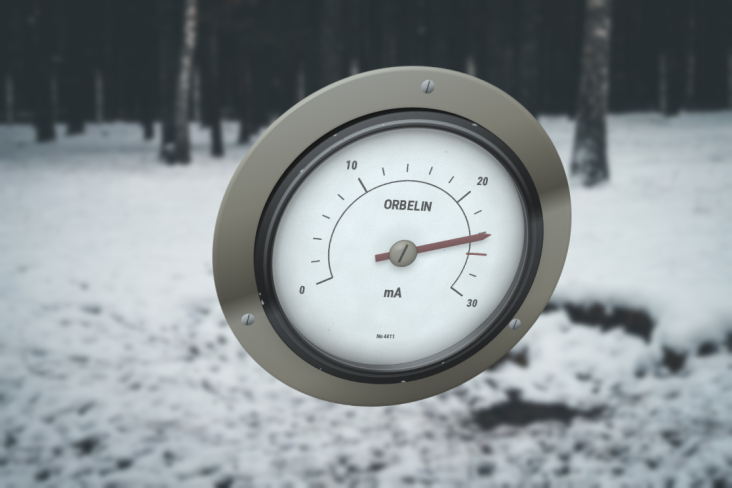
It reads value=24 unit=mA
